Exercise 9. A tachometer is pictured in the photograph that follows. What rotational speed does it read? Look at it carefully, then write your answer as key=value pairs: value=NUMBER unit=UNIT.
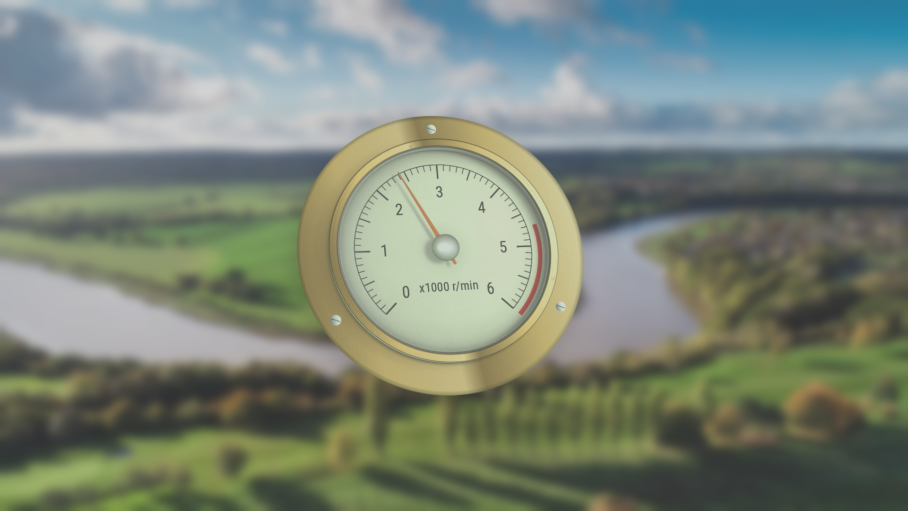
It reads value=2400 unit=rpm
